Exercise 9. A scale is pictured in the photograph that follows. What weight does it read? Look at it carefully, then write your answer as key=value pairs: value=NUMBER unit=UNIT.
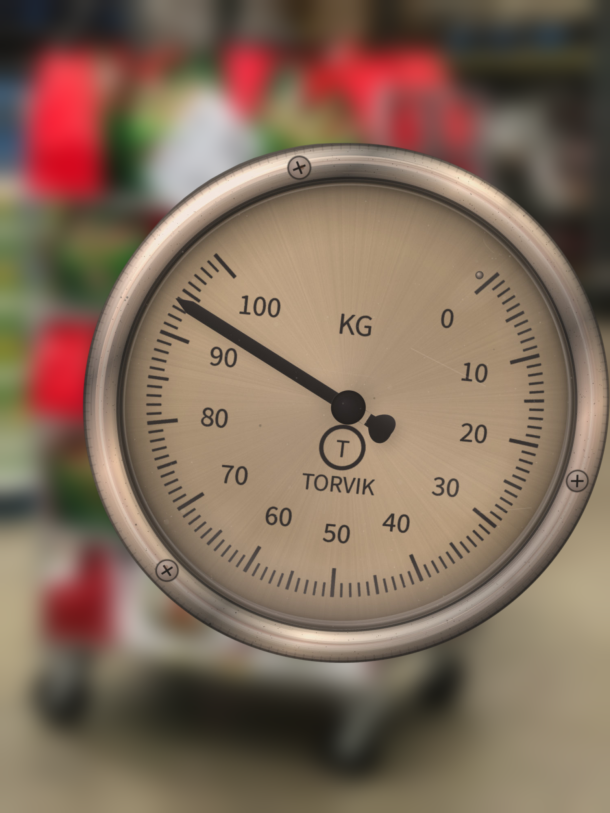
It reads value=94 unit=kg
